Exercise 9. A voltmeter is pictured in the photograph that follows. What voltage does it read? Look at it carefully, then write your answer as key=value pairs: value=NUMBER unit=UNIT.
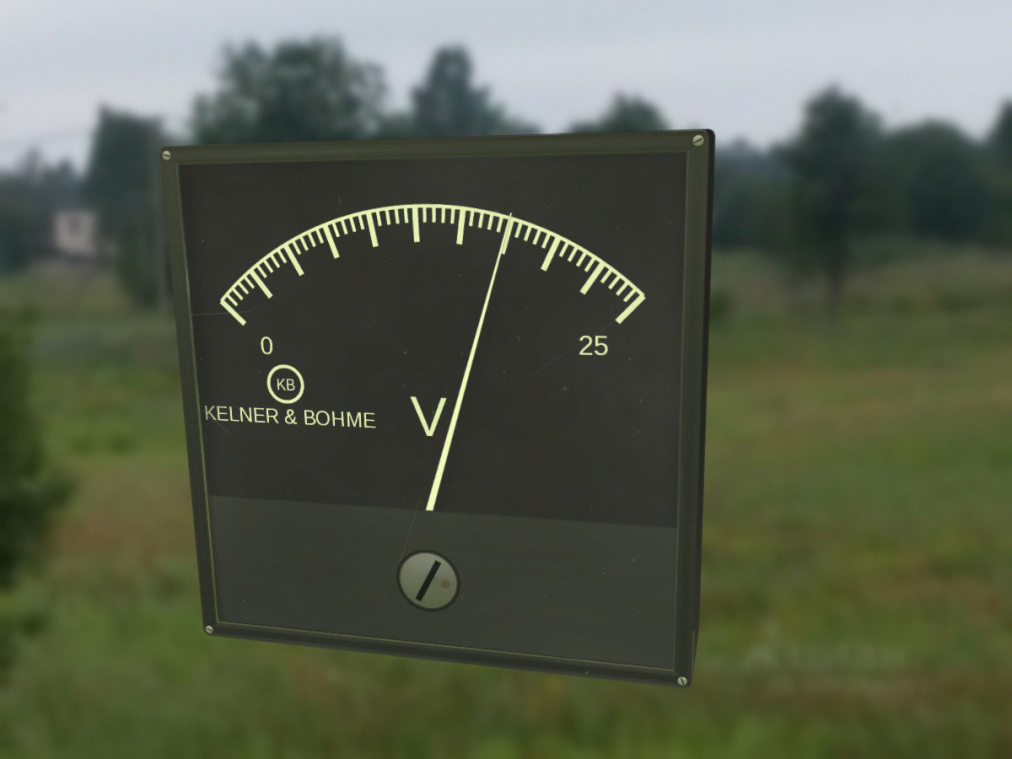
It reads value=17.5 unit=V
